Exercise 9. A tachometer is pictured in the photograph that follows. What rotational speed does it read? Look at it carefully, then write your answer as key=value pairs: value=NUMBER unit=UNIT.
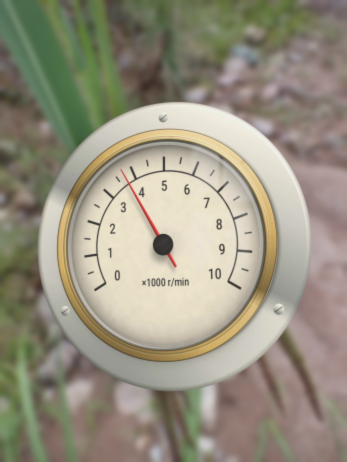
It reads value=3750 unit=rpm
